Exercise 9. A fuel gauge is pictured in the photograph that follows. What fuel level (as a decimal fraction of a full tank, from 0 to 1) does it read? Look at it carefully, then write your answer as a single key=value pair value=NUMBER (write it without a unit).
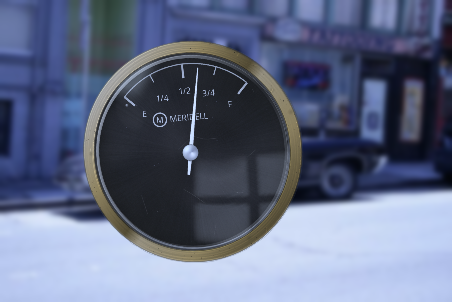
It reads value=0.625
